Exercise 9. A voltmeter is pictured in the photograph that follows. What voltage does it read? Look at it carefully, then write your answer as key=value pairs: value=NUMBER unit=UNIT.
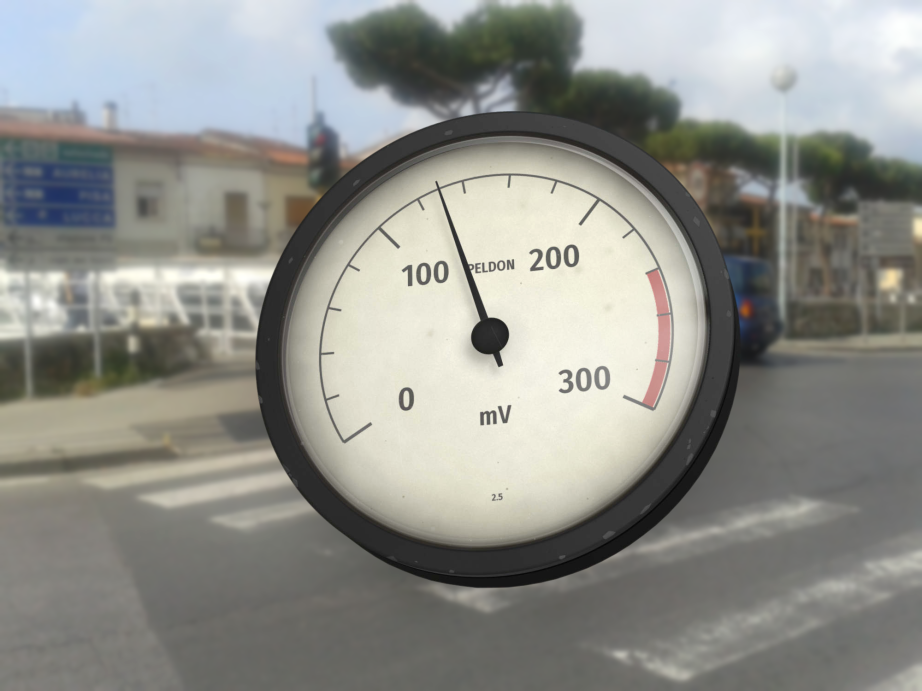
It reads value=130 unit=mV
